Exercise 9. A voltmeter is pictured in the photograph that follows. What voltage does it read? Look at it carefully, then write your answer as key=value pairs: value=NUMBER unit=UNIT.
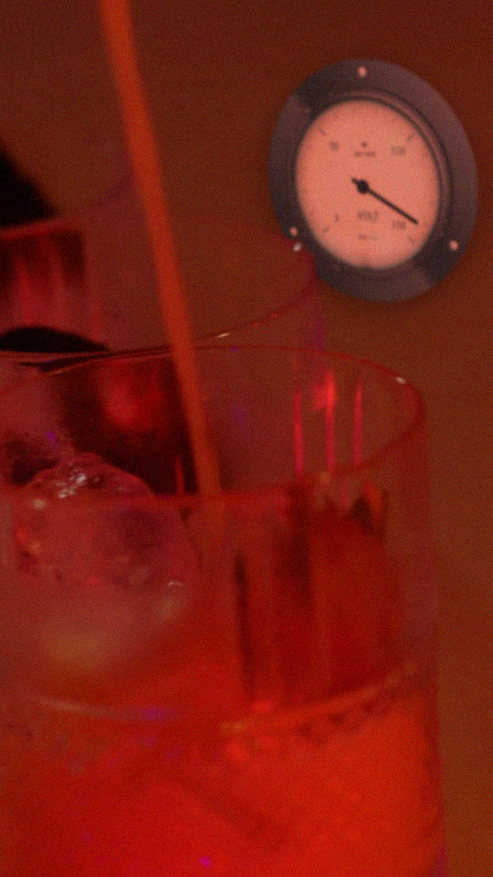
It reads value=140 unit=V
